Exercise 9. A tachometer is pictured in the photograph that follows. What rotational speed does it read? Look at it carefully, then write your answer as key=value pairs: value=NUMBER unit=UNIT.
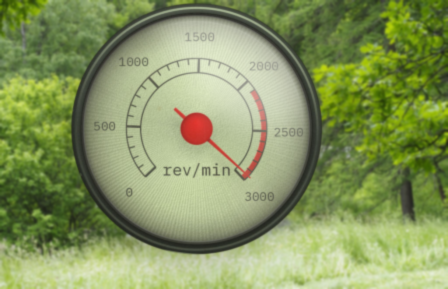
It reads value=2950 unit=rpm
